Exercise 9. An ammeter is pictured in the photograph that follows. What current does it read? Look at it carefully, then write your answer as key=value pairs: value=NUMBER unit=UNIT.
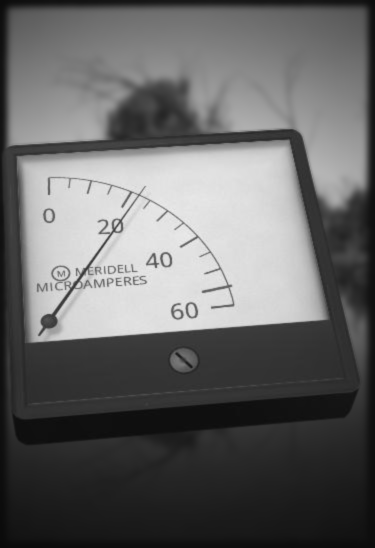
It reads value=22.5 unit=µA
